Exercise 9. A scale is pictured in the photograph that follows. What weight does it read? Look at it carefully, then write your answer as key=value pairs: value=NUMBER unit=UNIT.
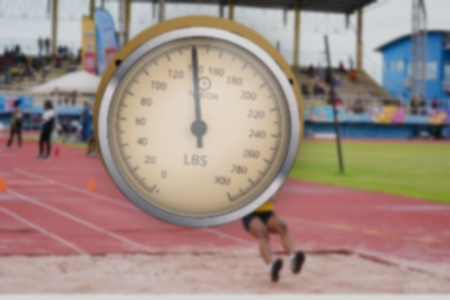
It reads value=140 unit=lb
